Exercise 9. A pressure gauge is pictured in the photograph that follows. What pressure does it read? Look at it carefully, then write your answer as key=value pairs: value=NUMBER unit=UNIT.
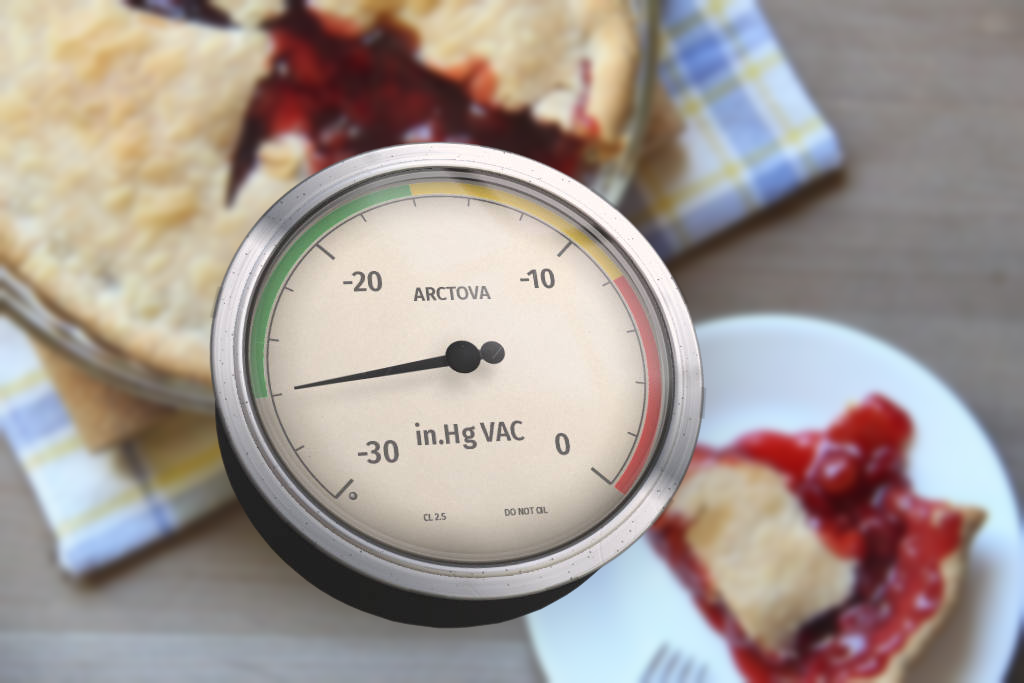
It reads value=-26 unit=inHg
